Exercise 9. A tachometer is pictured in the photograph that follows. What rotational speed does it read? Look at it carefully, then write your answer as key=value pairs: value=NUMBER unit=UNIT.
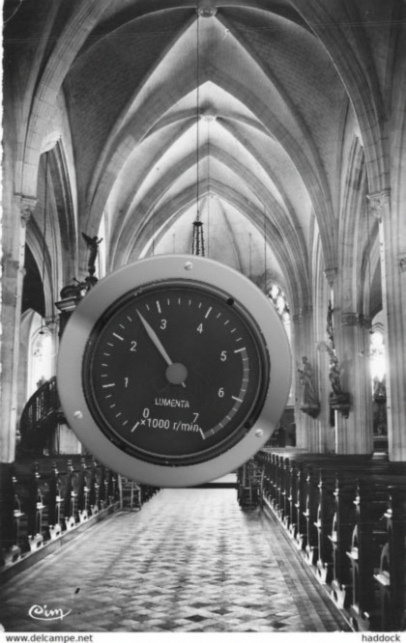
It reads value=2600 unit=rpm
